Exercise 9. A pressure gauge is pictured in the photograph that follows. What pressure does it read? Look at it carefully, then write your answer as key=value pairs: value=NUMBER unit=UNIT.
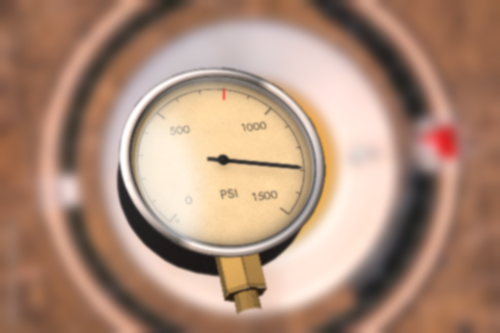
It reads value=1300 unit=psi
